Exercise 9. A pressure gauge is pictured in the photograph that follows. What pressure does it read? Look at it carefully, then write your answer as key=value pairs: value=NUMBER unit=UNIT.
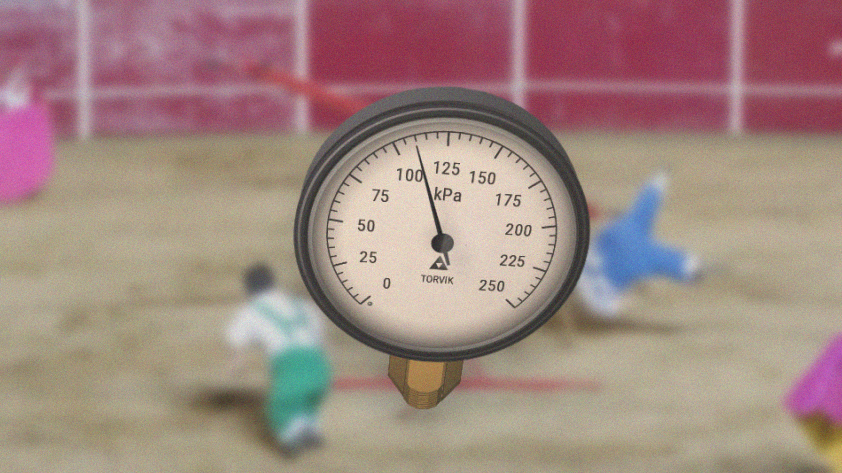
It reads value=110 unit=kPa
